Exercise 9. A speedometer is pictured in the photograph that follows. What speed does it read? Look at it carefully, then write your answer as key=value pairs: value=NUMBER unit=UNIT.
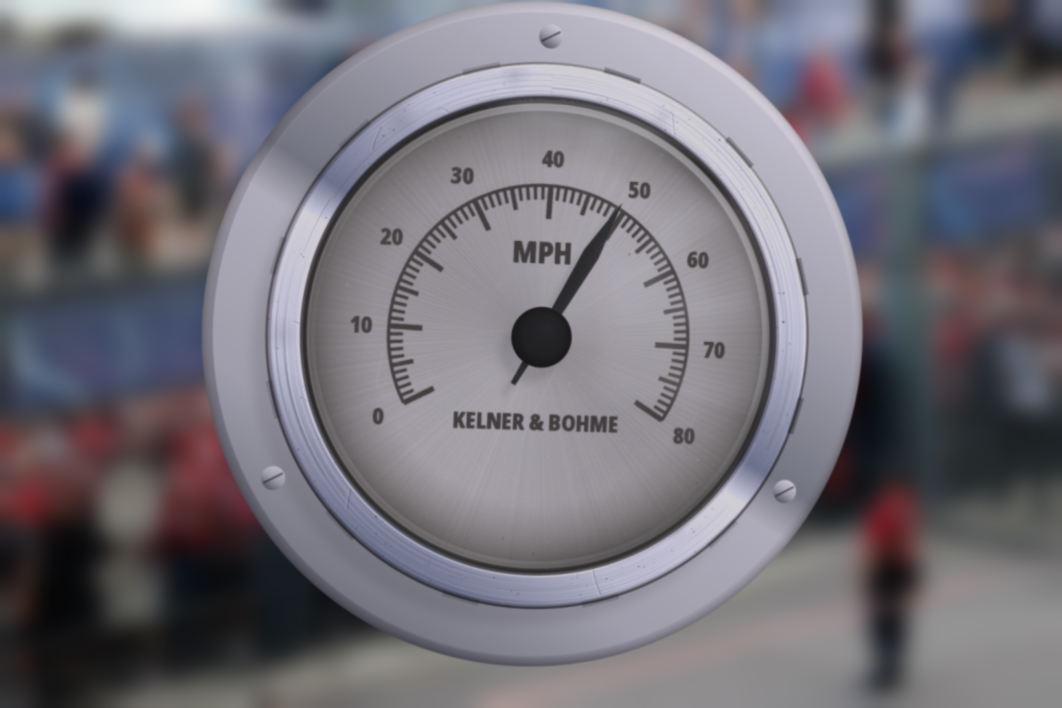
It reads value=49 unit=mph
